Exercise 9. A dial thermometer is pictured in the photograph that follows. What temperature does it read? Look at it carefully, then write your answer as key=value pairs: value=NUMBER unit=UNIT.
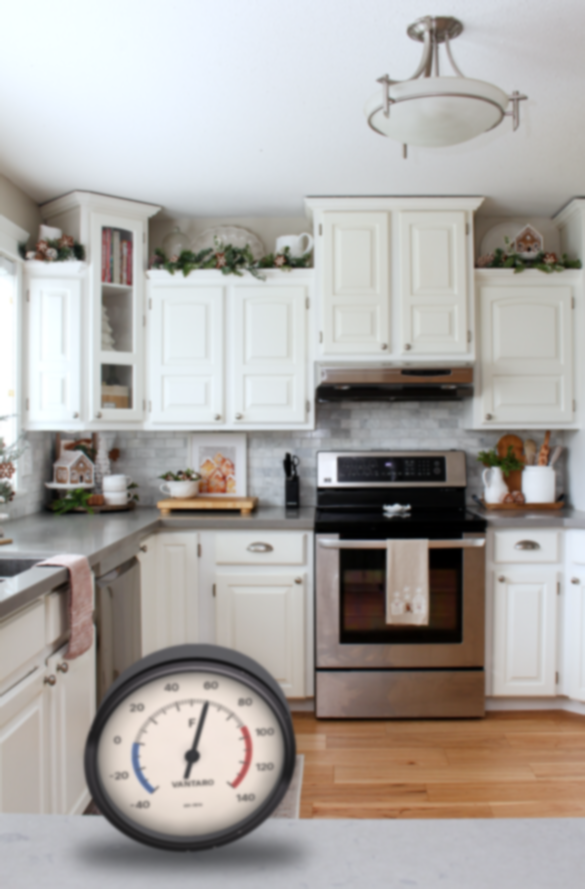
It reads value=60 unit=°F
